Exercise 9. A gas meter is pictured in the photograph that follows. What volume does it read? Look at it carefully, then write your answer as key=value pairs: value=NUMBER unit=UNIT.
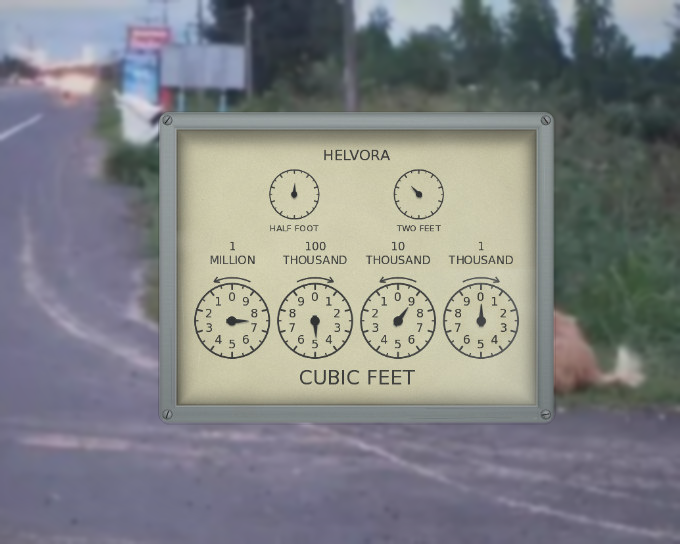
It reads value=749000 unit=ft³
